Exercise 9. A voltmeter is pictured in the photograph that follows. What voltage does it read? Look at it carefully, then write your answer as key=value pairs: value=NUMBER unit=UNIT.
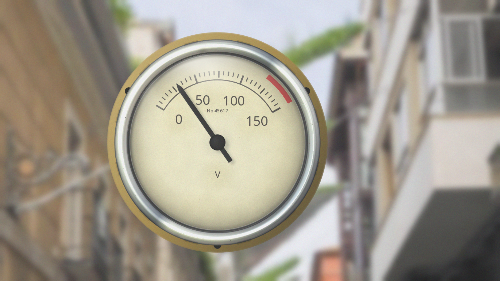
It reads value=30 unit=V
